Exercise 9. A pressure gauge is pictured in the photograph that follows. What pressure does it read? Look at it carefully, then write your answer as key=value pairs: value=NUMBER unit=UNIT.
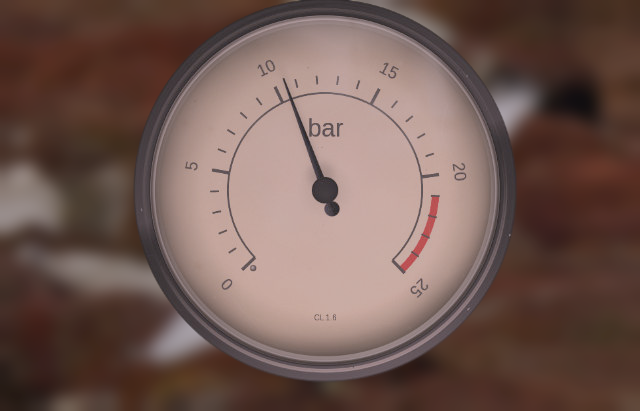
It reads value=10.5 unit=bar
